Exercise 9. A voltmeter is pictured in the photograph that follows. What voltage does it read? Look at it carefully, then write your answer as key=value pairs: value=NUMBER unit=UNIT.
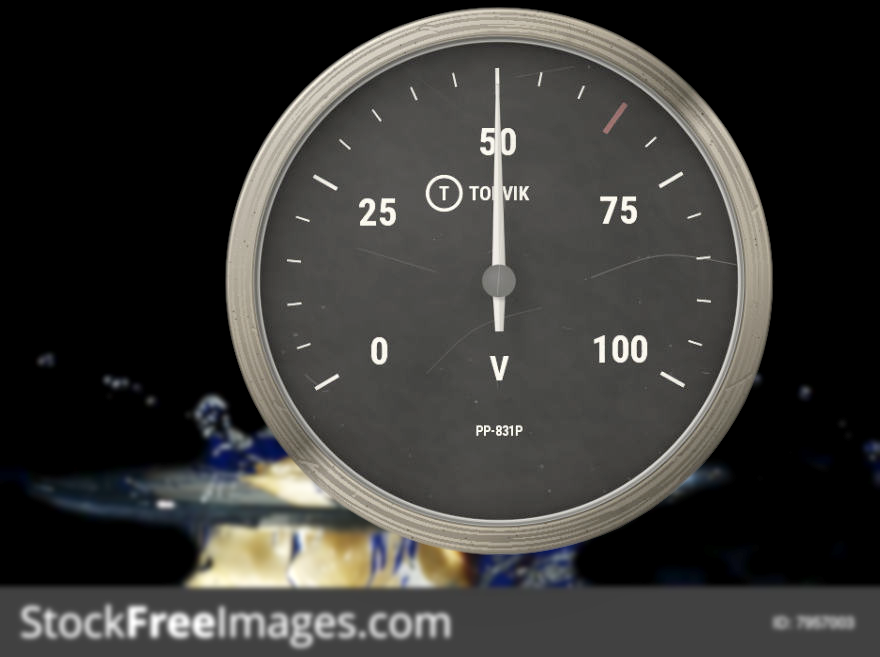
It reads value=50 unit=V
